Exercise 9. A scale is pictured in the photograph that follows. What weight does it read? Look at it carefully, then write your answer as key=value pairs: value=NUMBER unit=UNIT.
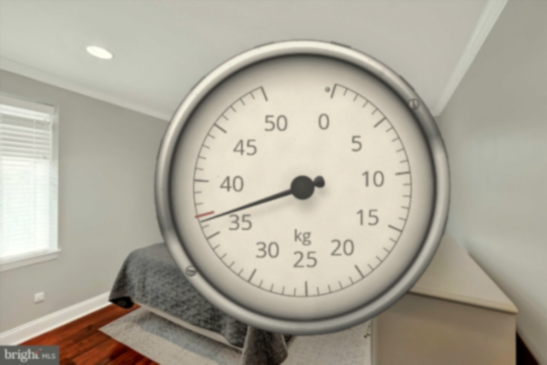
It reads value=36.5 unit=kg
